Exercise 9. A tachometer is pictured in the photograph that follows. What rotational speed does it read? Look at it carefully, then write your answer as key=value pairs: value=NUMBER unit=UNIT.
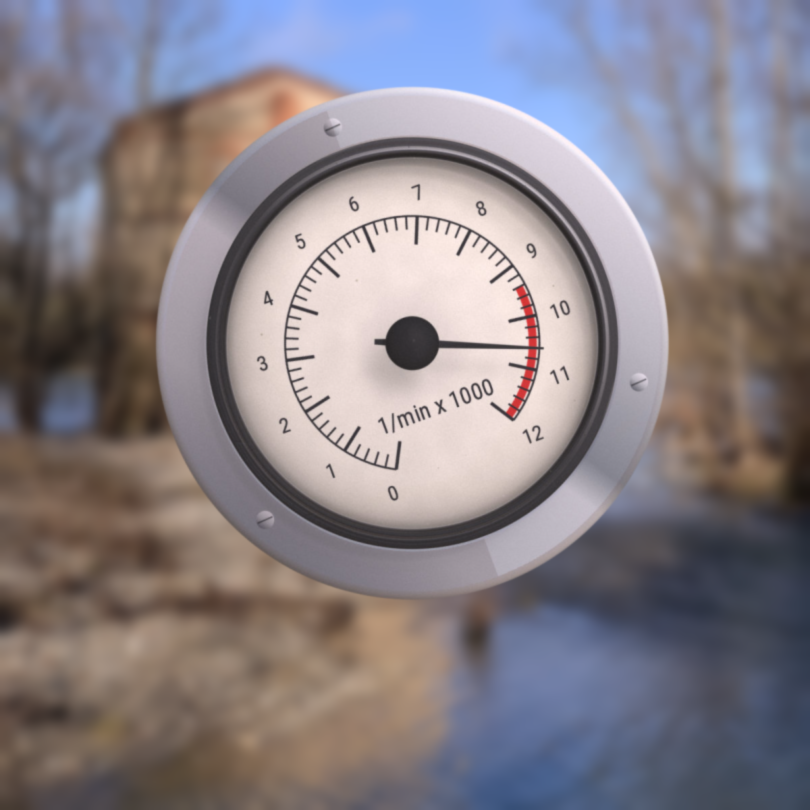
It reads value=10600 unit=rpm
